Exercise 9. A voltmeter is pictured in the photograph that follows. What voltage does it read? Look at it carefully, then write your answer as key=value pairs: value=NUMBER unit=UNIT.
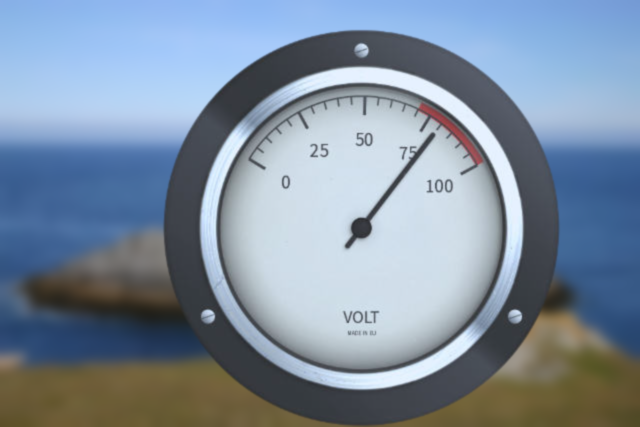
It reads value=80 unit=V
